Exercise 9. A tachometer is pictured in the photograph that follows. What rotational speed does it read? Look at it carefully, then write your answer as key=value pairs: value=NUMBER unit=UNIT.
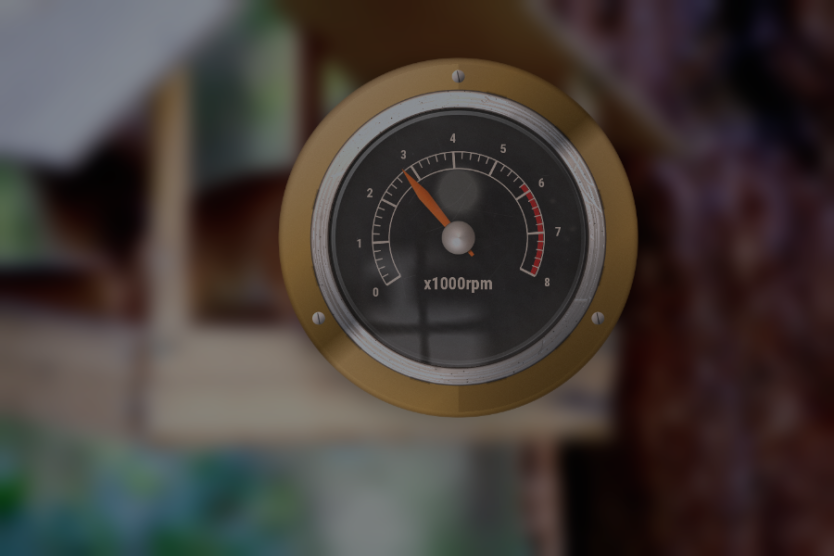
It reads value=2800 unit=rpm
